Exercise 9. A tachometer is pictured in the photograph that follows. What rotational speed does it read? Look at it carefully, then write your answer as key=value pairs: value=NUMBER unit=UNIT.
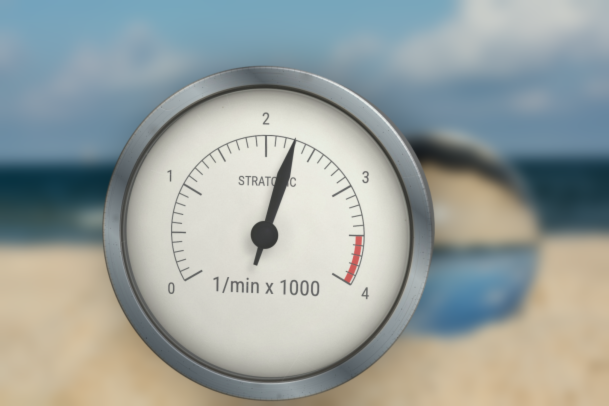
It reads value=2300 unit=rpm
